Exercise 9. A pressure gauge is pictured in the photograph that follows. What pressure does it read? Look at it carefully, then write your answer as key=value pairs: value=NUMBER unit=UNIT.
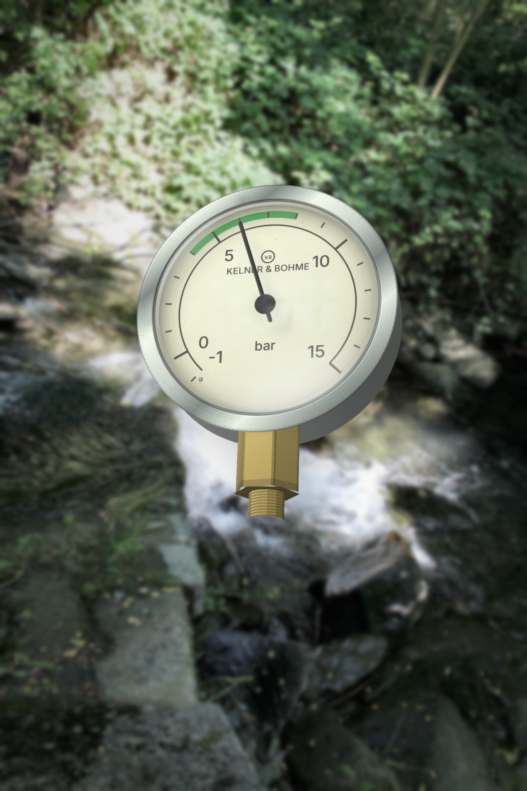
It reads value=6 unit=bar
